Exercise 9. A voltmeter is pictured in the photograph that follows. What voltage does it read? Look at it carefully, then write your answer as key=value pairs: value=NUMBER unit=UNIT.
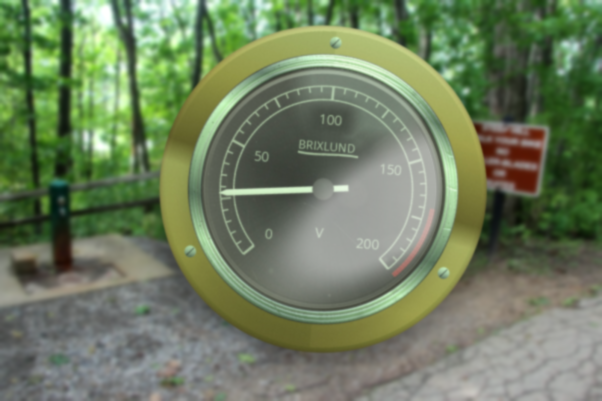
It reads value=27.5 unit=V
